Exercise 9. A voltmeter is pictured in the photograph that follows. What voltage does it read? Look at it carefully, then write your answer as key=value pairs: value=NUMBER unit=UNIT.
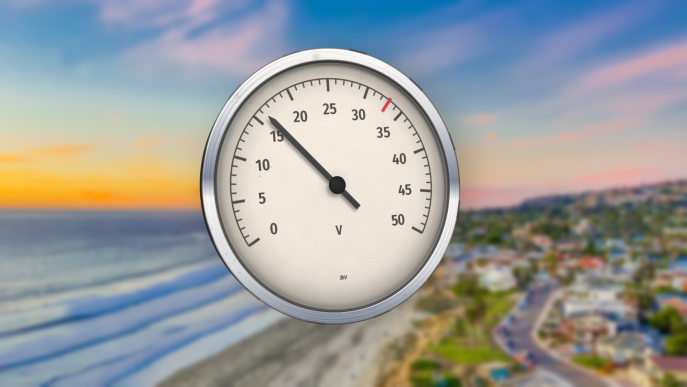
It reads value=16 unit=V
